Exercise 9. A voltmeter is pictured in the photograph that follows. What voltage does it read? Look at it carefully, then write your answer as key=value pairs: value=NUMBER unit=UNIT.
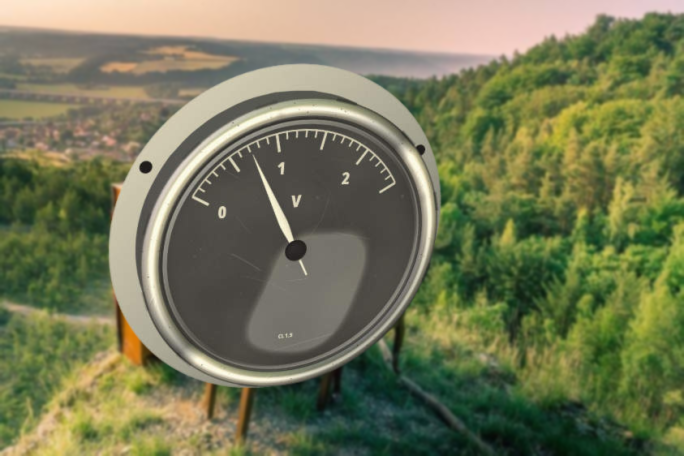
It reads value=0.7 unit=V
